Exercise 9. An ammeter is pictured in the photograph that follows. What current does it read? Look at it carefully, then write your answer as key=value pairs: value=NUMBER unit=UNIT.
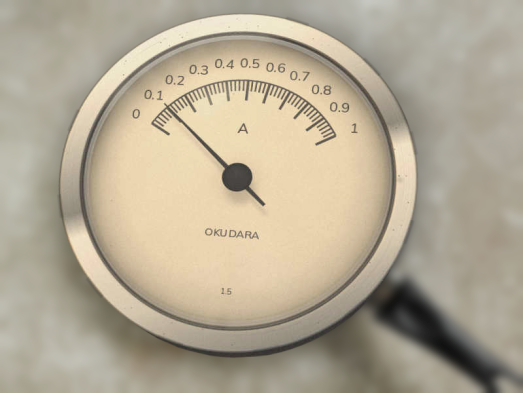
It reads value=0.1 unit=A
